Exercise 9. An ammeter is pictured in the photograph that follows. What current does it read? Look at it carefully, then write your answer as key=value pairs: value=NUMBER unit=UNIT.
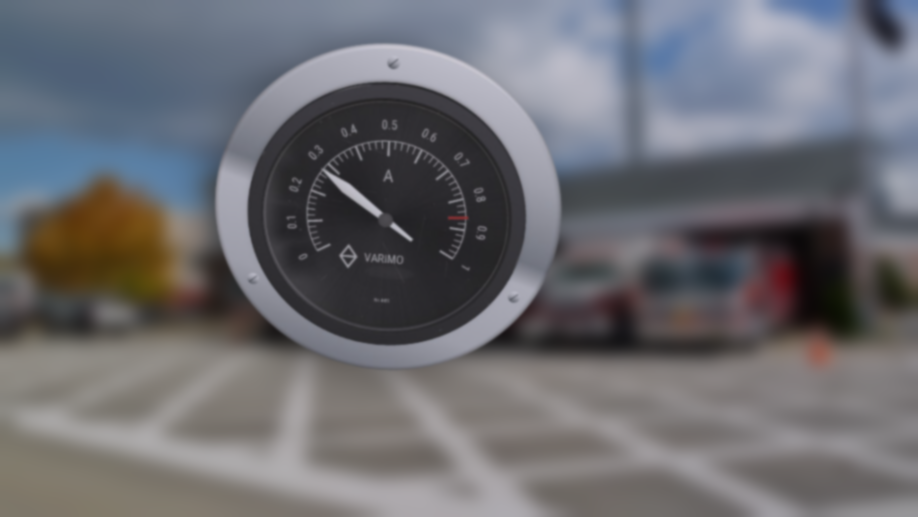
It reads value=0.28 unit=A
